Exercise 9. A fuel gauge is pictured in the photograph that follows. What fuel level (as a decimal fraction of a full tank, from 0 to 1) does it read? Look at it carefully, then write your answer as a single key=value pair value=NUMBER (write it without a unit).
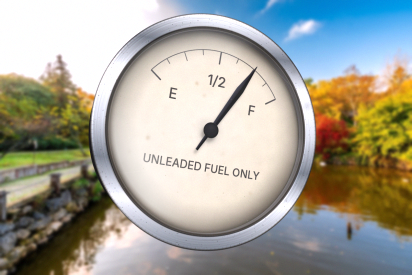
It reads value=0.75
